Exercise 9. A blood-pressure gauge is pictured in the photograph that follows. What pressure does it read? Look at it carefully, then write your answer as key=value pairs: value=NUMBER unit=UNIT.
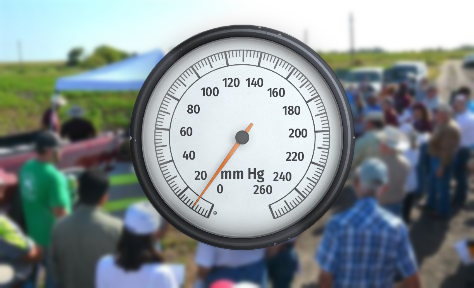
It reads value=10 unit=mmHg
